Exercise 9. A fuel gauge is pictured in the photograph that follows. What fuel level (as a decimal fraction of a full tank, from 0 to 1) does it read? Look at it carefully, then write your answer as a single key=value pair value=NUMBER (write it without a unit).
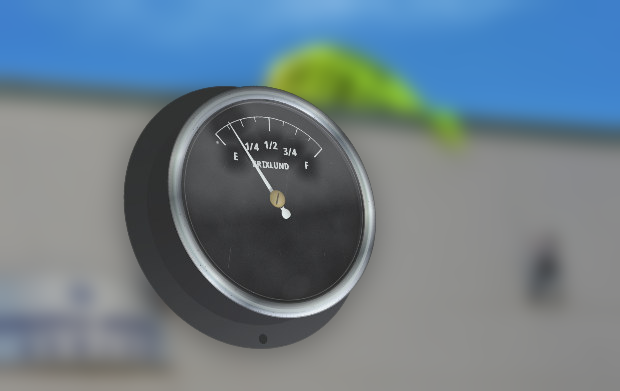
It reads value=0.125
